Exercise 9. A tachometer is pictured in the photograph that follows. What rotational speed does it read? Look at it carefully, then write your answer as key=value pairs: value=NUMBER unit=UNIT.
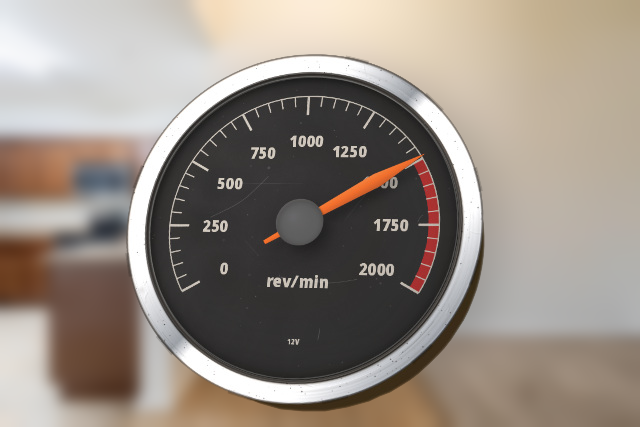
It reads value=1500 unit=rpm
